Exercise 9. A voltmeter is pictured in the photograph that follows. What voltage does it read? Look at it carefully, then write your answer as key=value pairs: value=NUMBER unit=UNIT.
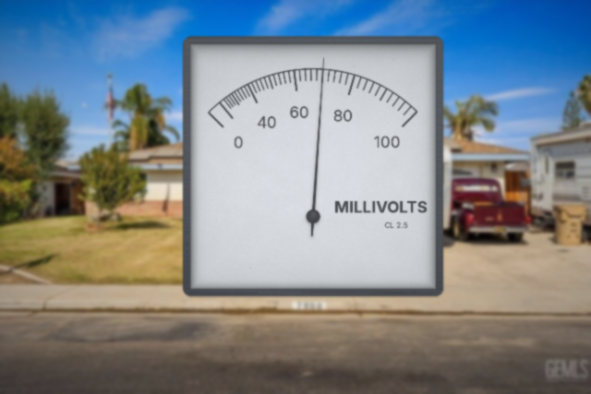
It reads value=70 unit=mV
